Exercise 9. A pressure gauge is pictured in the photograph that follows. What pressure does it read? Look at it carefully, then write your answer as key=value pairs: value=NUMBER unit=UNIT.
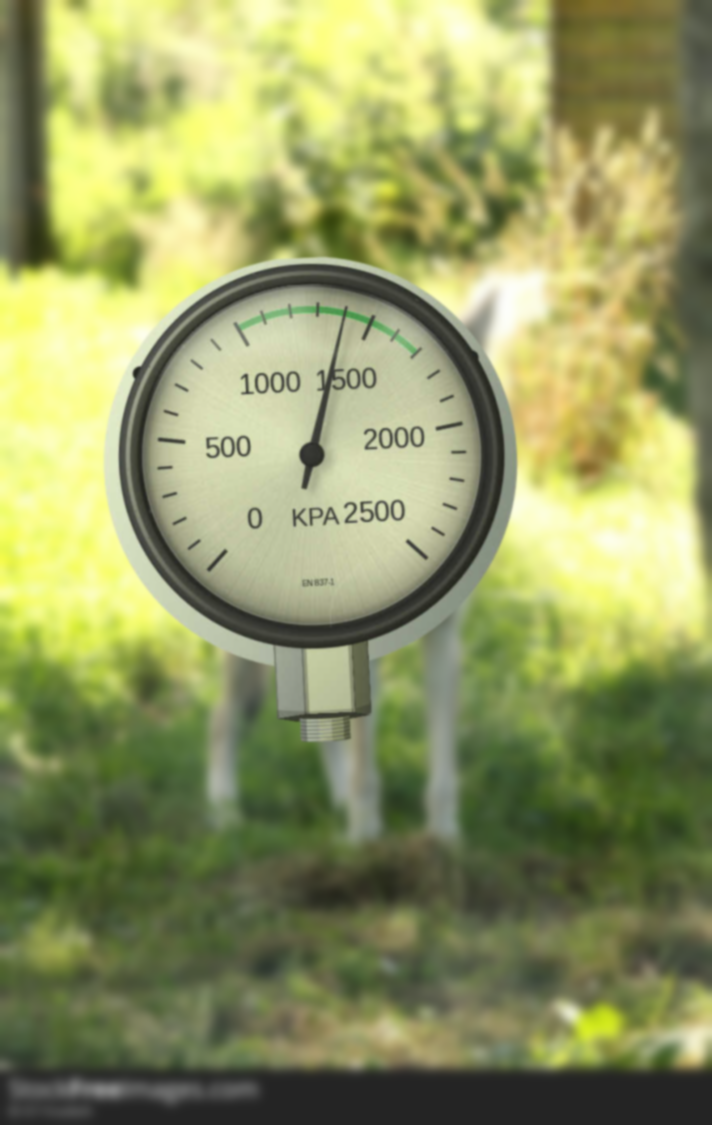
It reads value=1400 unit=kPa
